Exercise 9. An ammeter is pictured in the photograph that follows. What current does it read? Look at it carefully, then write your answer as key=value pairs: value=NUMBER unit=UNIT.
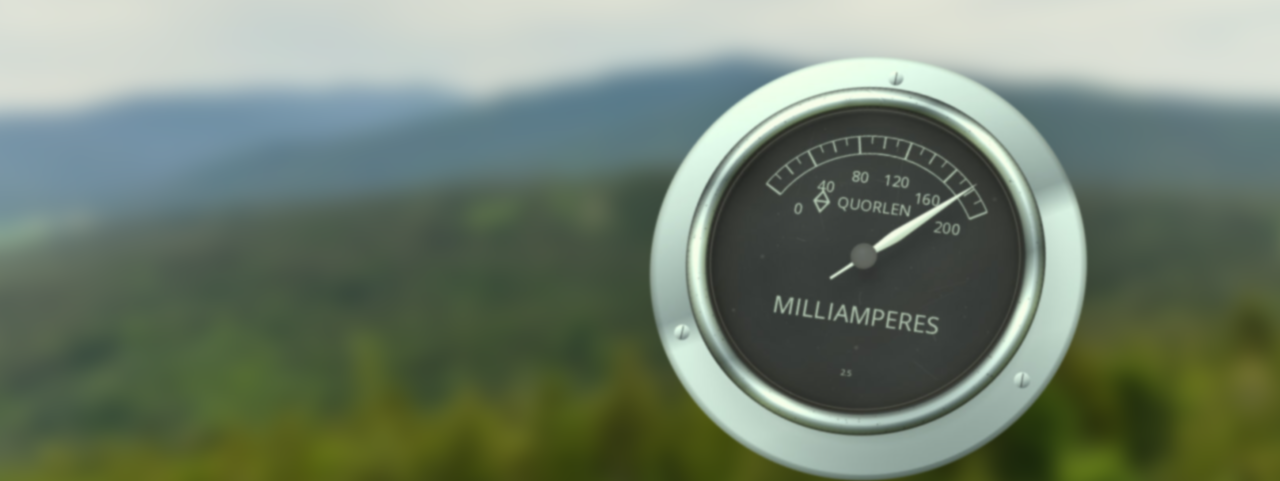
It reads value=180 unit=mA
